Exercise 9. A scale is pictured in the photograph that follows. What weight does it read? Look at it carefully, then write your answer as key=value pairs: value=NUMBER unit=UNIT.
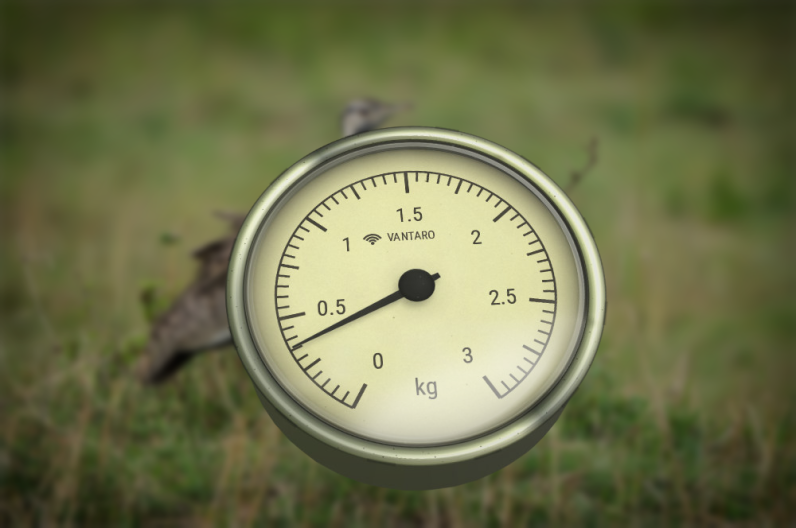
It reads value=0.35 unit=kg
